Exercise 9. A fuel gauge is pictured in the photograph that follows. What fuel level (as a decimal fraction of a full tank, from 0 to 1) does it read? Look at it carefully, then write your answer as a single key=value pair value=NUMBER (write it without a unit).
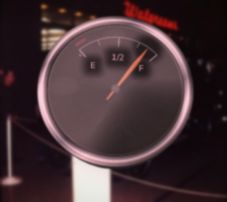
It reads value=0.875
